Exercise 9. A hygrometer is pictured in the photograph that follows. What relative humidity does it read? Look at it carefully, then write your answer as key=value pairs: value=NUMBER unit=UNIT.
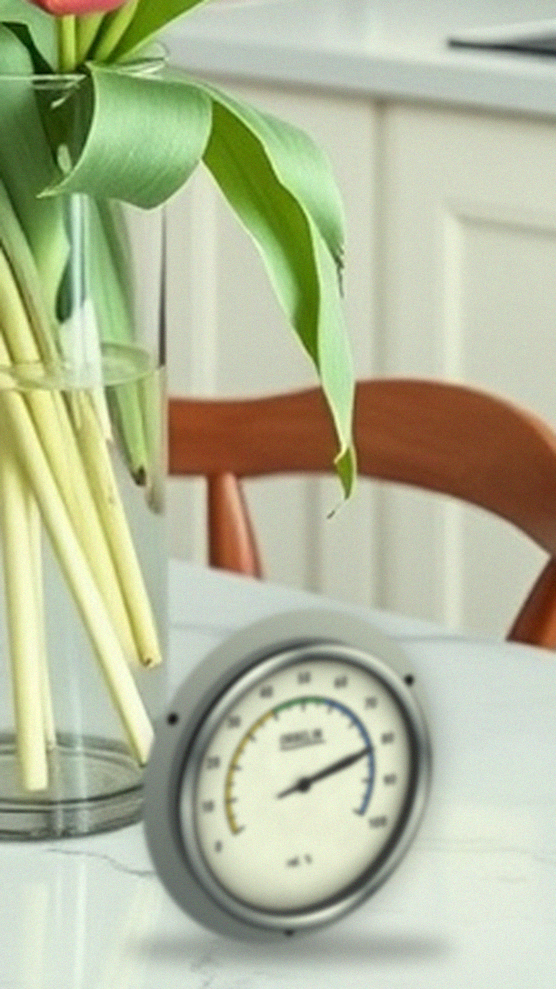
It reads value=80 unit=%
